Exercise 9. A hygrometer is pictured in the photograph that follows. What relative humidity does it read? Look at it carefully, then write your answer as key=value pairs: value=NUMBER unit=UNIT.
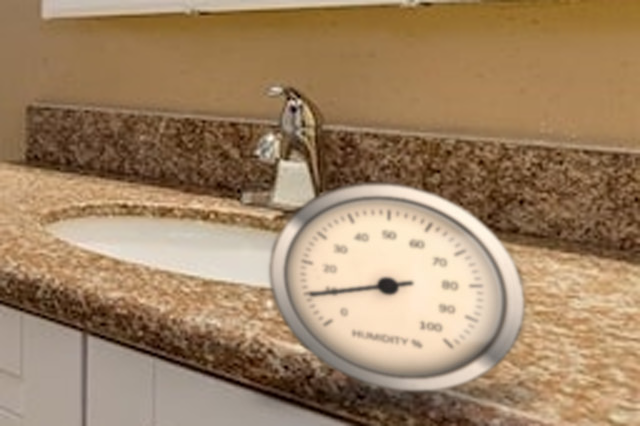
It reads value=10 unit=%
